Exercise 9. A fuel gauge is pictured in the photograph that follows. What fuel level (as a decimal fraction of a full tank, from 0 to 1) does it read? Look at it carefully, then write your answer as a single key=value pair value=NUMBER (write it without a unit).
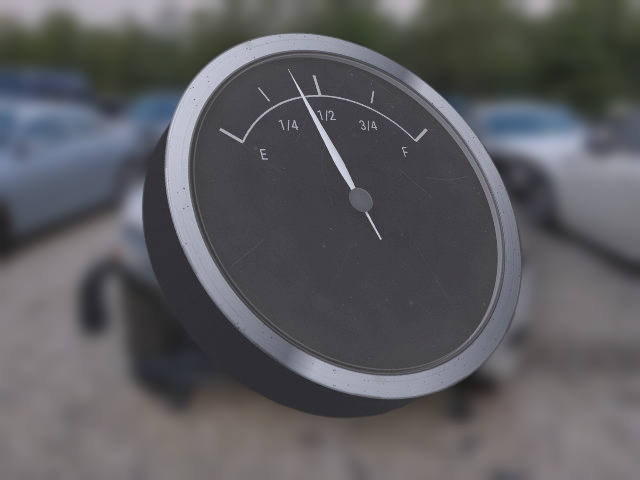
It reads value=0.375
